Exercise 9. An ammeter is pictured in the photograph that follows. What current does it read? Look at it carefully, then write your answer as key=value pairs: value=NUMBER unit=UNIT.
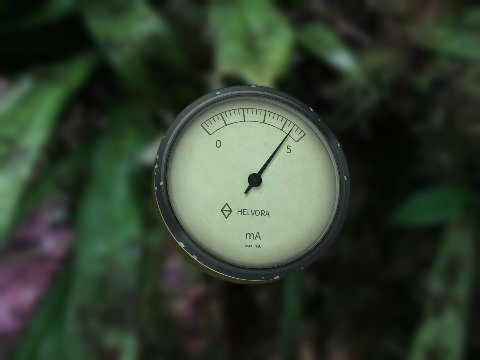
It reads value=4.4 unit=mA
